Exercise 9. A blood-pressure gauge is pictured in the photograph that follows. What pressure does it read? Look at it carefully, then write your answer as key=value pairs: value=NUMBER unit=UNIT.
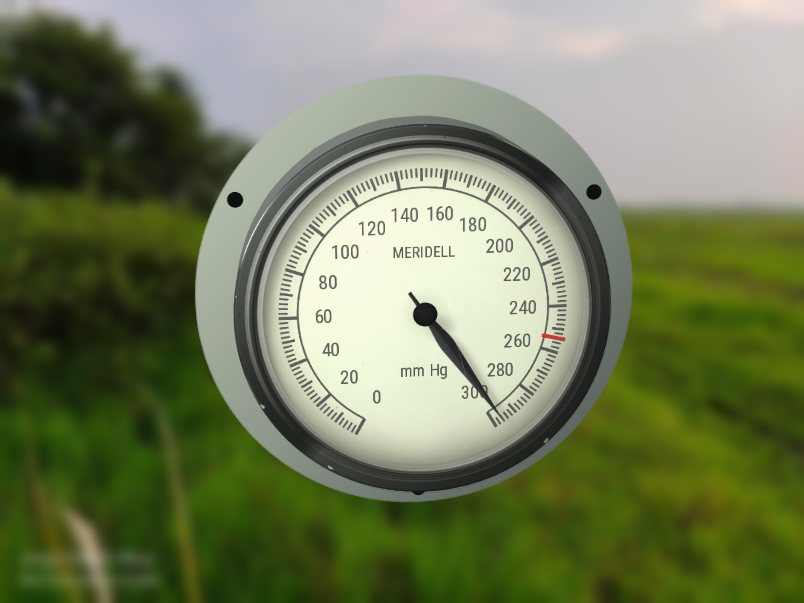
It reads value=296 unit=mmHg
